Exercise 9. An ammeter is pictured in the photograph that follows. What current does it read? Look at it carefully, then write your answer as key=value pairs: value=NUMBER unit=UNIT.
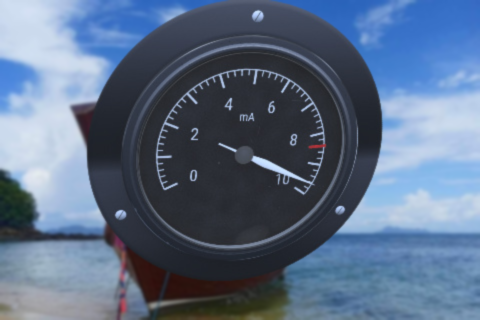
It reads value=9.6 unit=mA
